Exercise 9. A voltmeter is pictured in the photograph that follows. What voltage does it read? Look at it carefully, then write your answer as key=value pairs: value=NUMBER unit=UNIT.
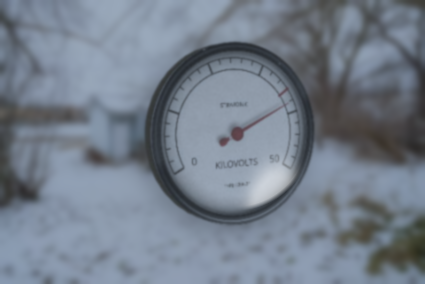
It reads value=38 unit=kV
